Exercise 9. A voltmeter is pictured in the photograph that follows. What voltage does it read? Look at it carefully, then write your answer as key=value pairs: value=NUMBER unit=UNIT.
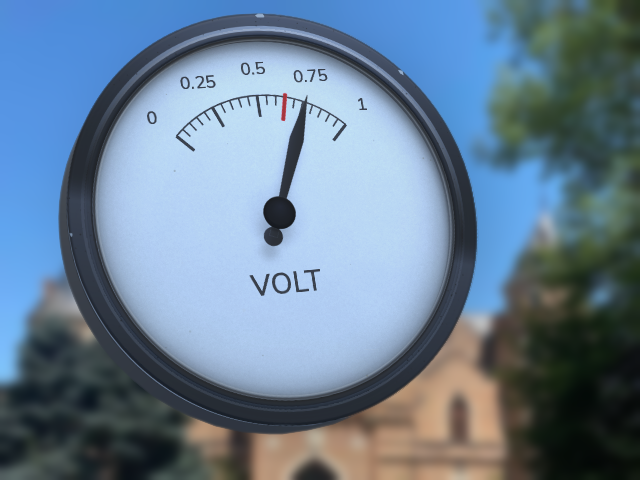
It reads value=0.75 unit=V
